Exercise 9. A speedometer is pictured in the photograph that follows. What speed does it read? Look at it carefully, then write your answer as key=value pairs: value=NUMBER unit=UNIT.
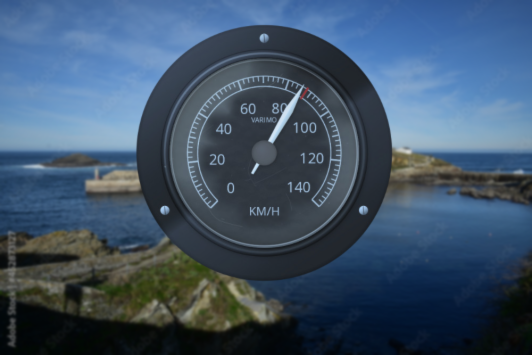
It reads value=86 unit=km/h
